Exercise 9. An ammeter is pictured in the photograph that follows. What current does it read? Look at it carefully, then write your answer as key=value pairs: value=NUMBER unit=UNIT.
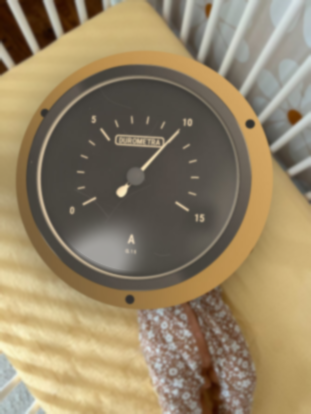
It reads value=10 unit=A
